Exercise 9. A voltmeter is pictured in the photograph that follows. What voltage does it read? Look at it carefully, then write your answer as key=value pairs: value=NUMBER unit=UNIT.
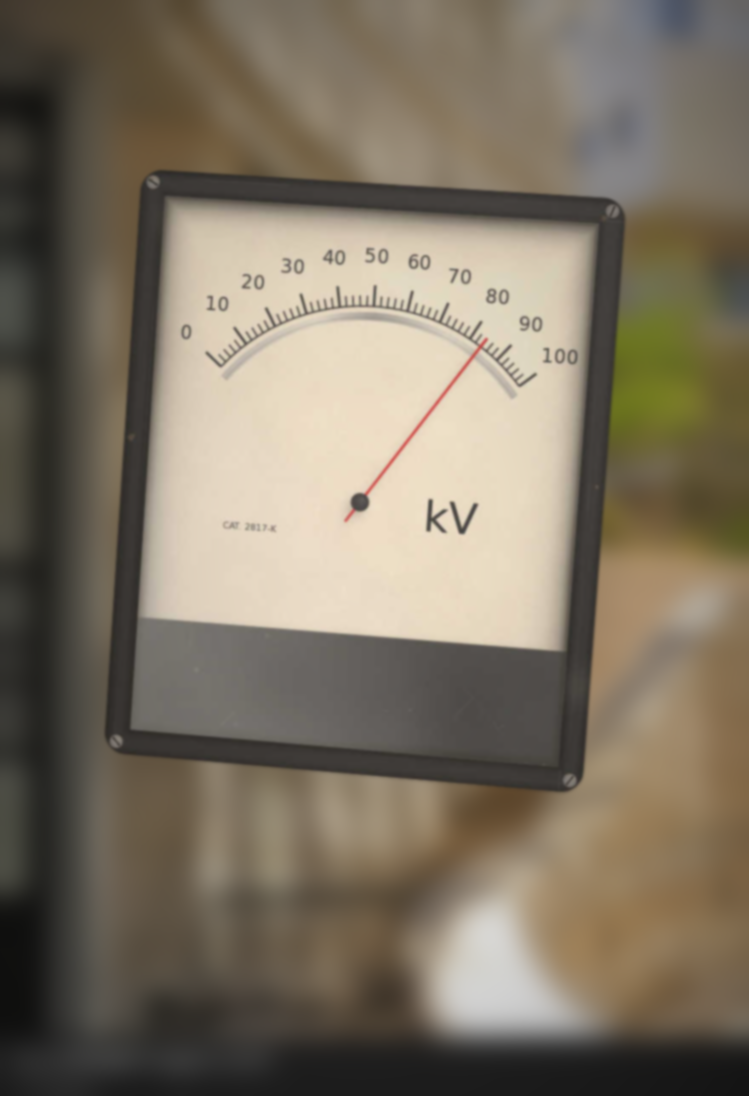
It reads value=84 unit=kV
